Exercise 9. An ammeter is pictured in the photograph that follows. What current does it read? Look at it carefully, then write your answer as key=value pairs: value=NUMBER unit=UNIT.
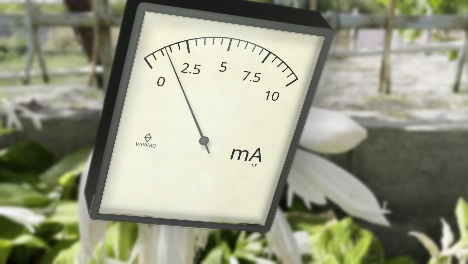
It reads value=1.25 unit=mA
